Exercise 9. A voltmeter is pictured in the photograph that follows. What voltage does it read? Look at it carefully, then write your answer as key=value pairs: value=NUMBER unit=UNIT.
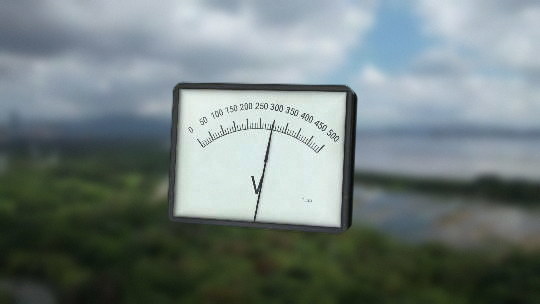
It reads value=300 unit=V
